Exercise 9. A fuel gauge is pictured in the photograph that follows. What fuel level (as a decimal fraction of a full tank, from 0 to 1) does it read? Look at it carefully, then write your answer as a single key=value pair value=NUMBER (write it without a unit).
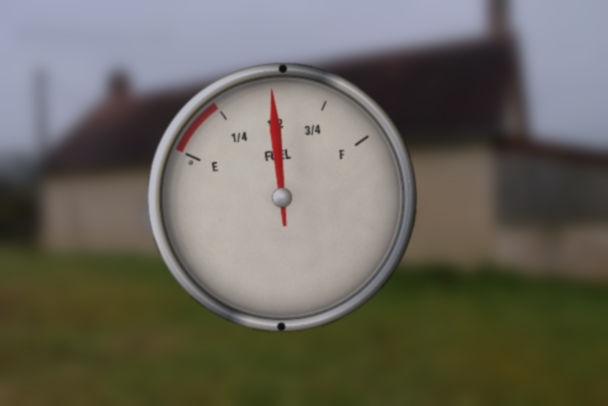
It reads value=0.5
